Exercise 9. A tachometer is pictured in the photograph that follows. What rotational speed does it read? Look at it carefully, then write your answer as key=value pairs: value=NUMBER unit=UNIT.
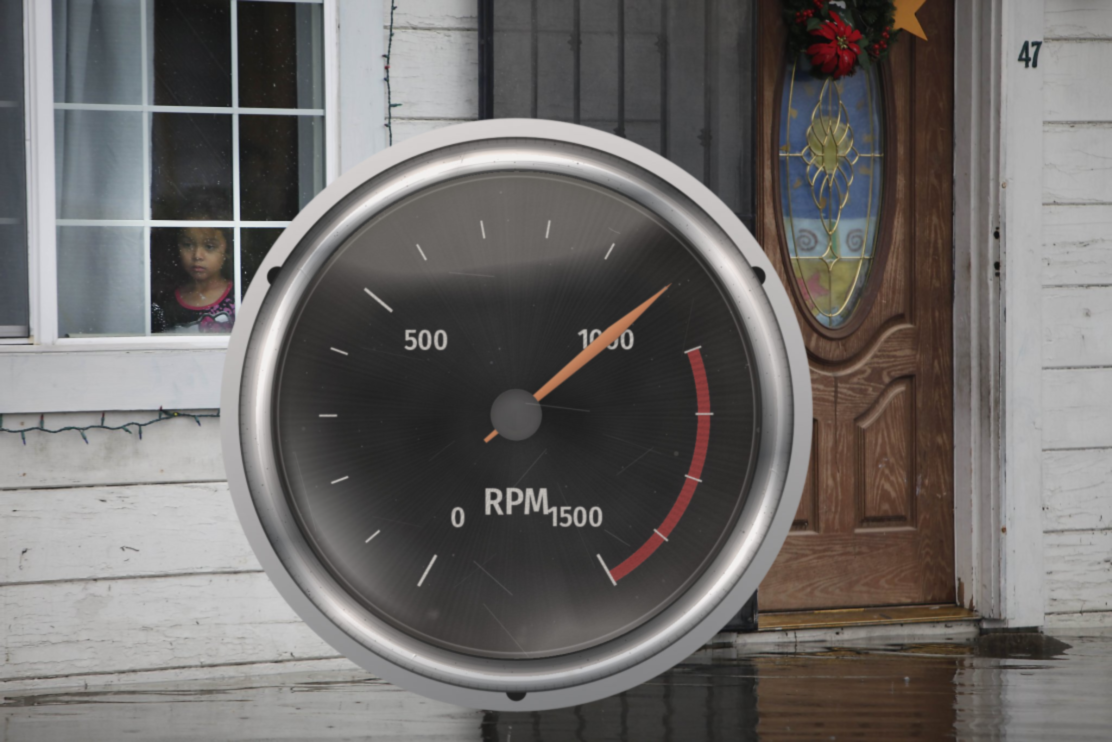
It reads value=1000 unit=rpm
